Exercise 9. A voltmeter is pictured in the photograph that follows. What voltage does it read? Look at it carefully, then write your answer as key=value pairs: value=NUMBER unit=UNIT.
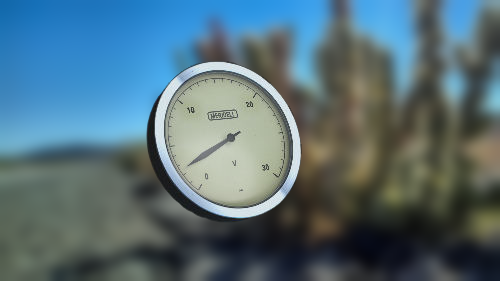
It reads value=2.5 unit=V
